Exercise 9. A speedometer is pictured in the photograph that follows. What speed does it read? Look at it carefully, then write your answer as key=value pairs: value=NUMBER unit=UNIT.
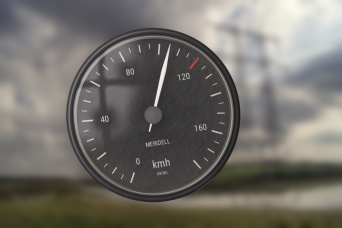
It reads value=105 unit=km/h
